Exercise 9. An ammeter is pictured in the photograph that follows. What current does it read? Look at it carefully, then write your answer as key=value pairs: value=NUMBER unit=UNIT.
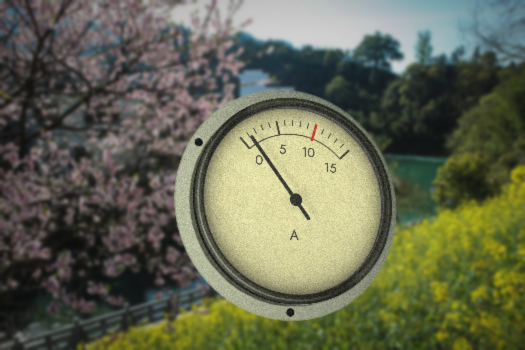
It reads value=1 unit=A
